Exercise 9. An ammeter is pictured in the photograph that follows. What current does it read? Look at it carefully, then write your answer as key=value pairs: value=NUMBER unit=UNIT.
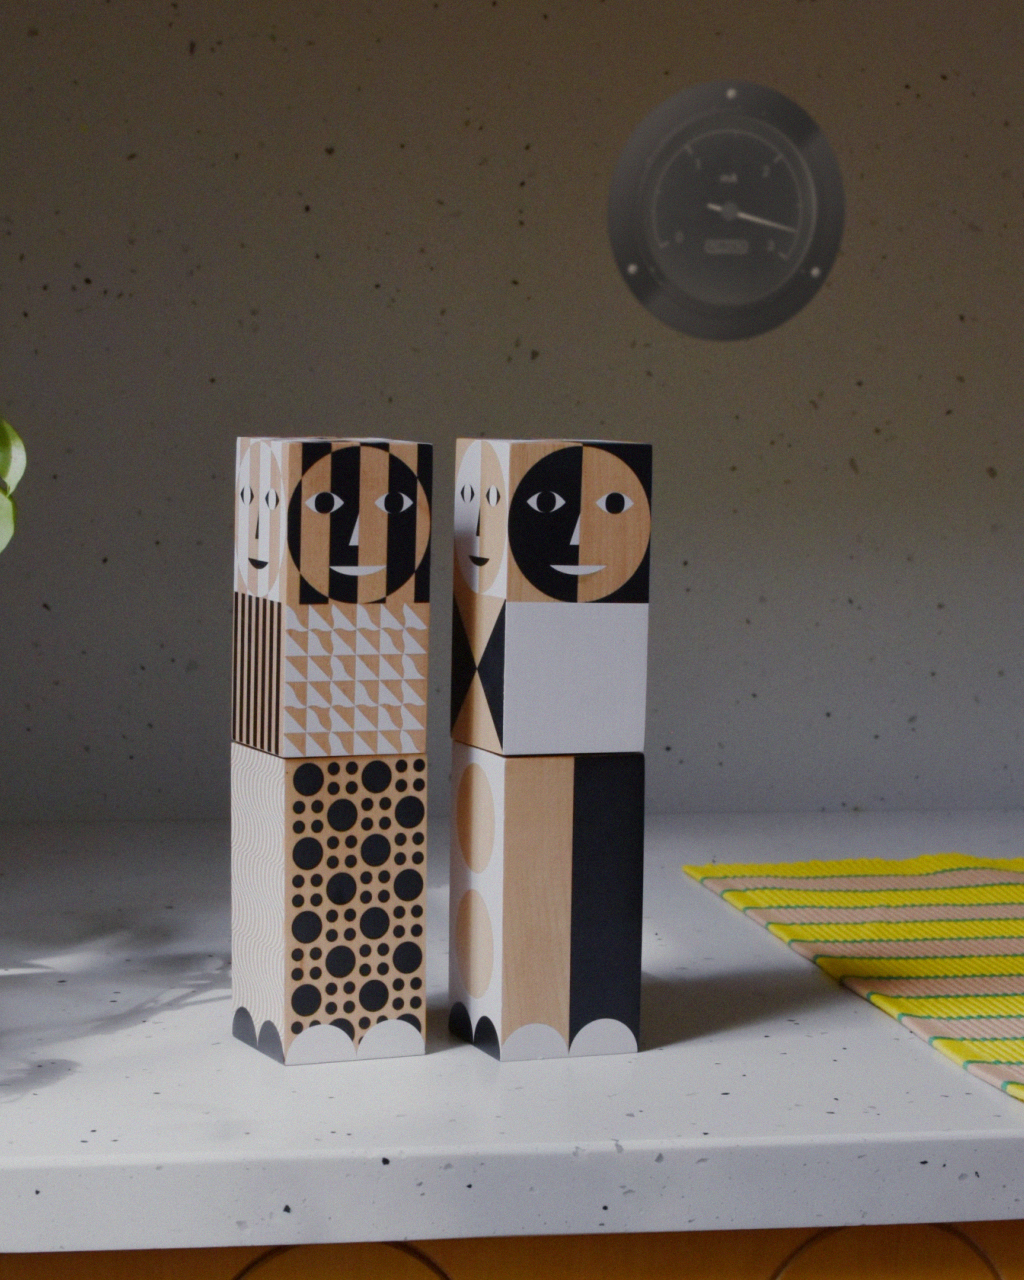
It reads value=2.75 unit=mA
